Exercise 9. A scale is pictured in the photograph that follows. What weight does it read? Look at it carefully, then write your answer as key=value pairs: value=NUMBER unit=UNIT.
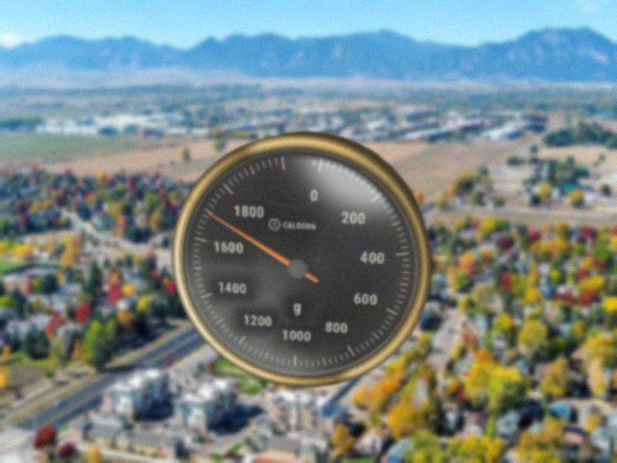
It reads value=1700 unit=g
